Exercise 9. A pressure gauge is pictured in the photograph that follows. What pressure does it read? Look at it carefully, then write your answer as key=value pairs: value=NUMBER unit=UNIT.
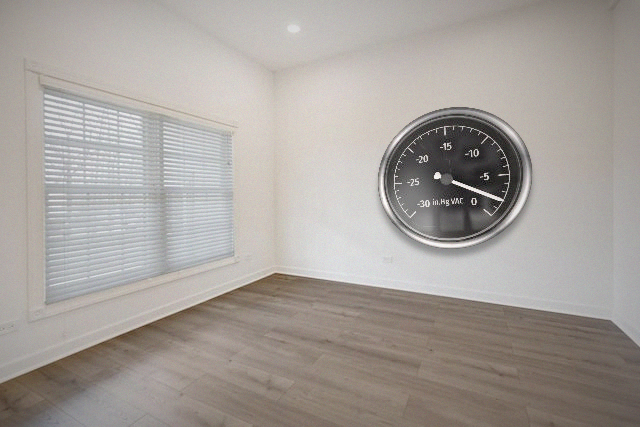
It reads value=-2 unit=inHg
